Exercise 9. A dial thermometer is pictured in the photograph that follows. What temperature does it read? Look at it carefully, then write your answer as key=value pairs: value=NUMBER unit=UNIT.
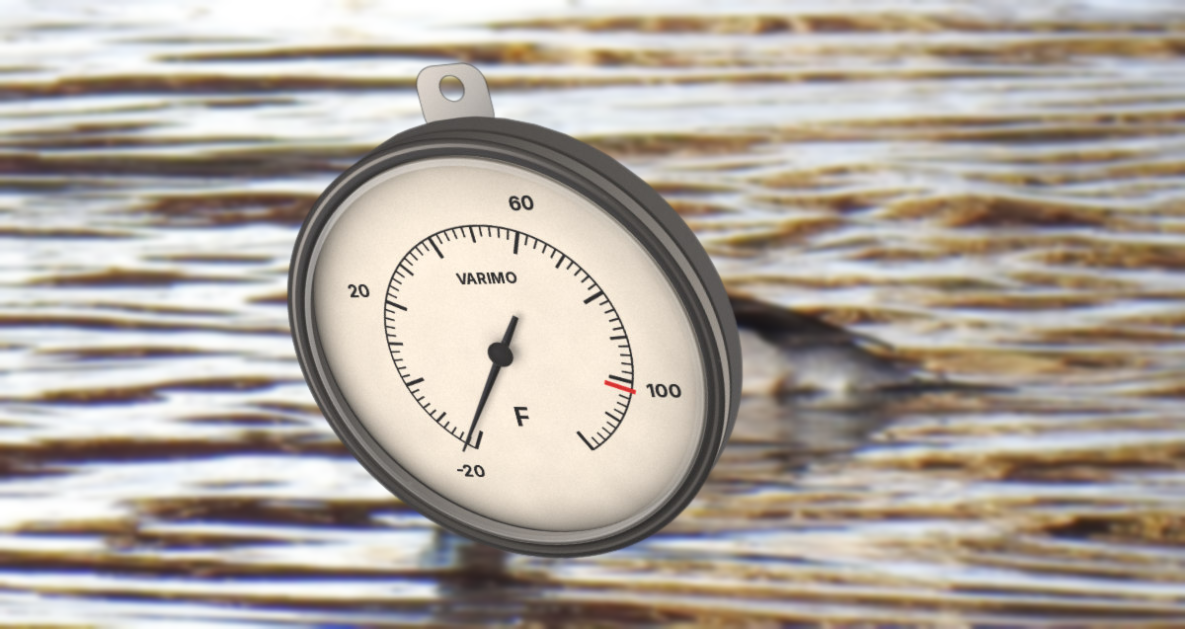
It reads value=-18 unit=°F
